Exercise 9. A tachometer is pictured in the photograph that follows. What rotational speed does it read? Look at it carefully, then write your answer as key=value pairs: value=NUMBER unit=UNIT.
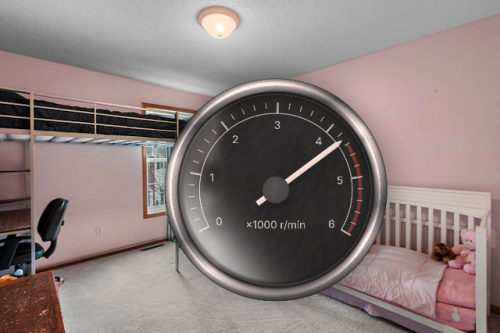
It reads value=4300 unit=rpm
